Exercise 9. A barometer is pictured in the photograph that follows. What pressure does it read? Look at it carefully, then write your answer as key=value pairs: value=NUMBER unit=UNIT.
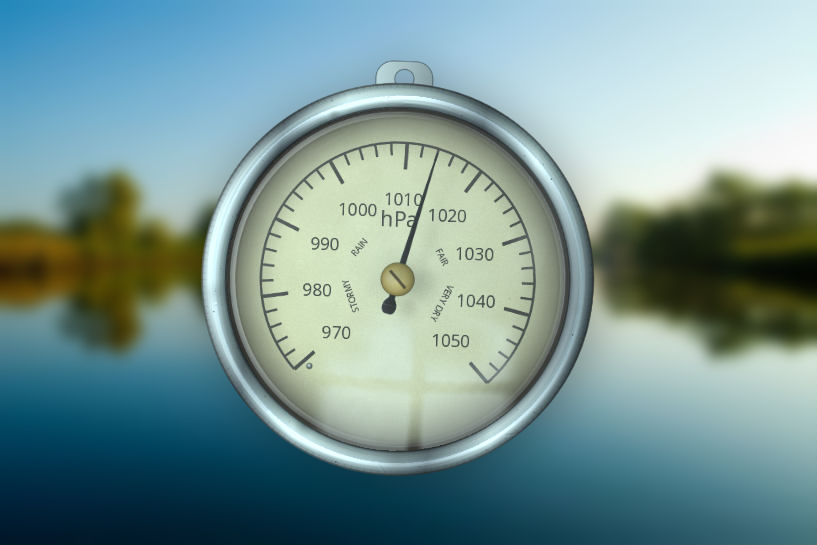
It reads value=1014 unit=hPa
